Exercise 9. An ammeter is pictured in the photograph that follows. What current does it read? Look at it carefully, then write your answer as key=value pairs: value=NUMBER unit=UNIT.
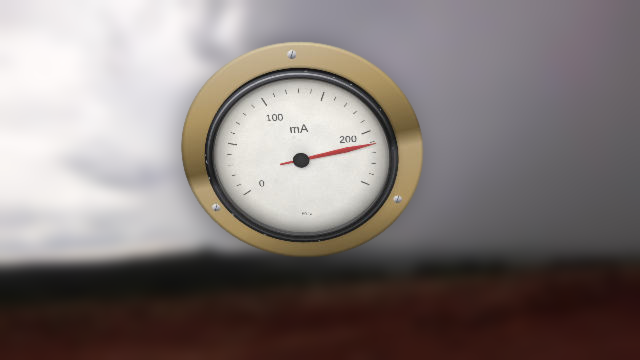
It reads value=210 unit=mA
